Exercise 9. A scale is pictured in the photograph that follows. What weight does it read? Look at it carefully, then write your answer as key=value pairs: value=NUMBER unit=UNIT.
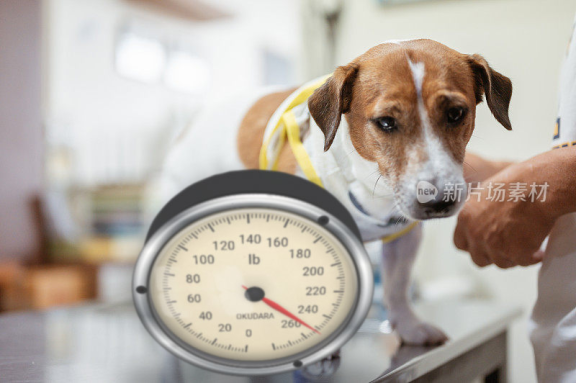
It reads value=250 unit=lb
